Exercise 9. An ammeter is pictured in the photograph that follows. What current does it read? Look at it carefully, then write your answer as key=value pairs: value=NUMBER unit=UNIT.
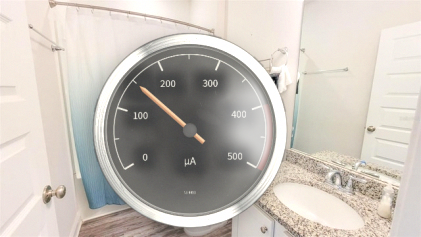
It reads value=150 unit=µA
